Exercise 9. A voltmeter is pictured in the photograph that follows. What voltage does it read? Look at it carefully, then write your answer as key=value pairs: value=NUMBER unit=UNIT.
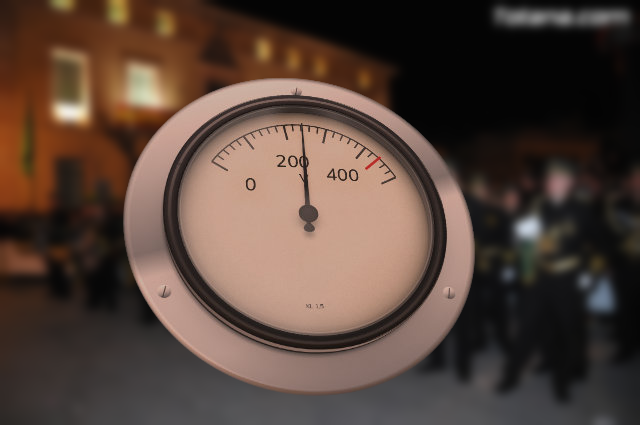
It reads value=240 unit=V
